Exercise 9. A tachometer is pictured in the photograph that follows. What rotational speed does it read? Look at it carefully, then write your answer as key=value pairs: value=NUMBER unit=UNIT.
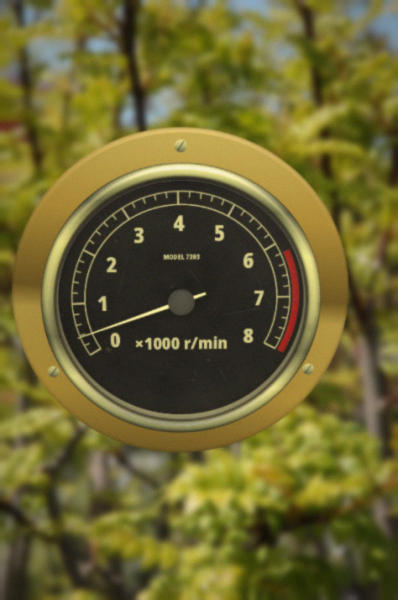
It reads value=400 unit=rpm
